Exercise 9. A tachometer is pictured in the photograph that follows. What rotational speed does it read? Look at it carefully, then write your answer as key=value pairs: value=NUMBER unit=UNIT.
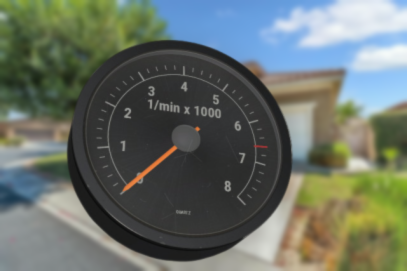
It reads value=0 unit=rpm
